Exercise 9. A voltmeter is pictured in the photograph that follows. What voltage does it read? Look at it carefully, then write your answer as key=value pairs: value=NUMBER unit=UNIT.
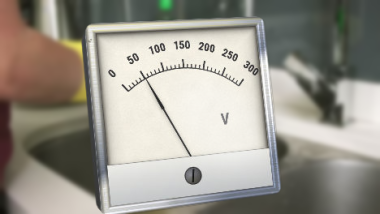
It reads value=50 unit=V
